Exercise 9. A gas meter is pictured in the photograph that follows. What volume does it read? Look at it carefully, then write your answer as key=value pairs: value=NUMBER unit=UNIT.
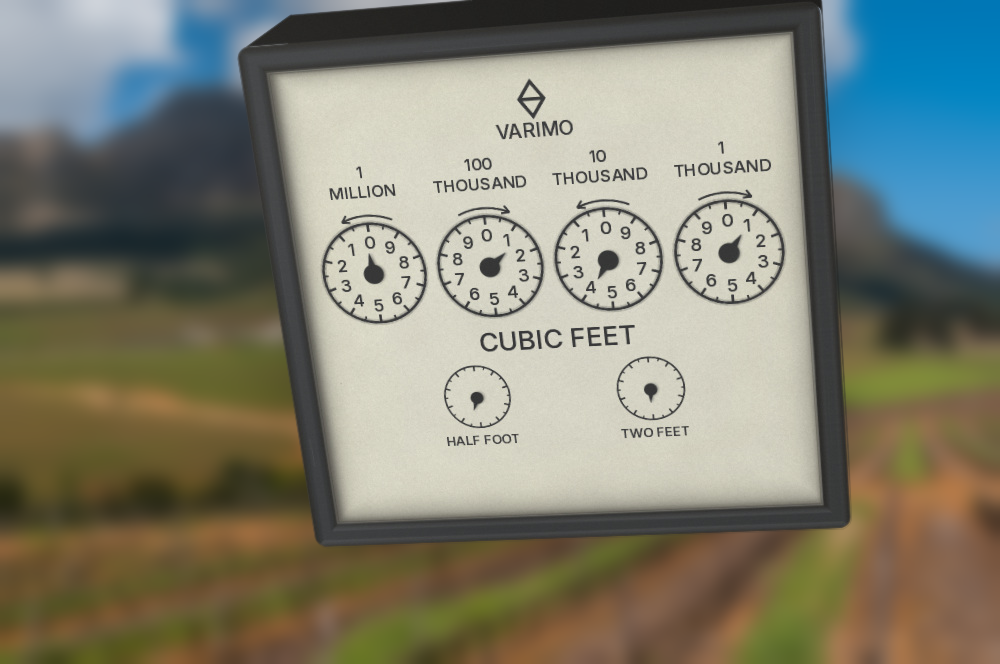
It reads value=14100 unit=ft³
